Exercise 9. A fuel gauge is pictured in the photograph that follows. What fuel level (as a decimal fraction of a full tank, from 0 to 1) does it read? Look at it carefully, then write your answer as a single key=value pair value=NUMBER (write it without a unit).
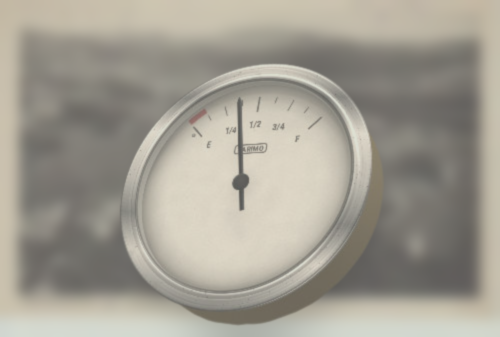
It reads value=0.375
